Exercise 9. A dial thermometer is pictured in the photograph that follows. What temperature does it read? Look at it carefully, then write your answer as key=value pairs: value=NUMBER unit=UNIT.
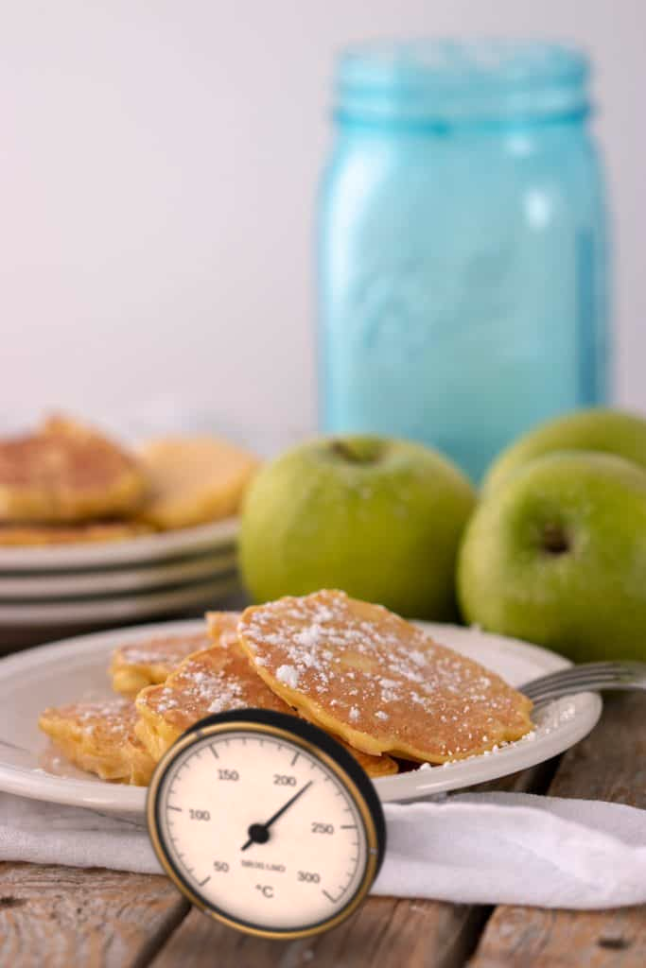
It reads value=215 unit=°C
